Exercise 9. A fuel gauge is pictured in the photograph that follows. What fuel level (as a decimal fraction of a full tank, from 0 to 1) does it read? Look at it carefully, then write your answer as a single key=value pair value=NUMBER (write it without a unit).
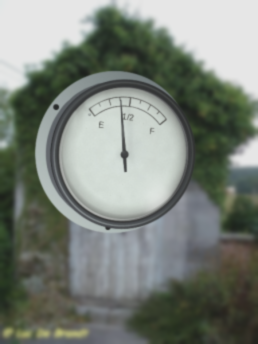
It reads value=0.375
